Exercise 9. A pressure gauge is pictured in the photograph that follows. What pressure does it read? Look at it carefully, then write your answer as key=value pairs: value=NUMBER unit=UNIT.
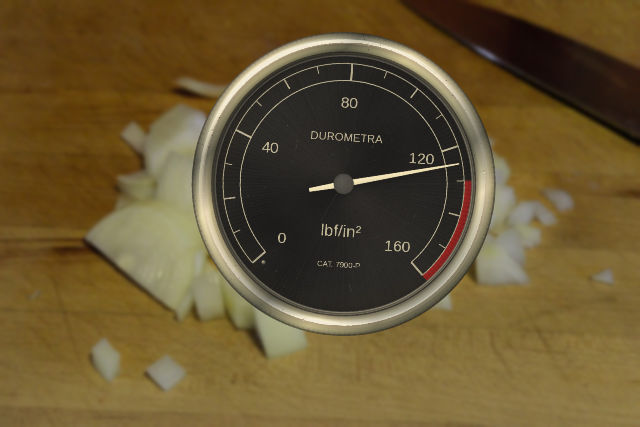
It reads value=125 unit=psi
